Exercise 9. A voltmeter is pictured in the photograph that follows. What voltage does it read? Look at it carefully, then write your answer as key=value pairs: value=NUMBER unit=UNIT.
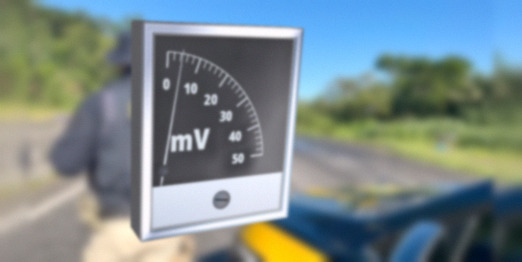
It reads value=4 unit=mV
